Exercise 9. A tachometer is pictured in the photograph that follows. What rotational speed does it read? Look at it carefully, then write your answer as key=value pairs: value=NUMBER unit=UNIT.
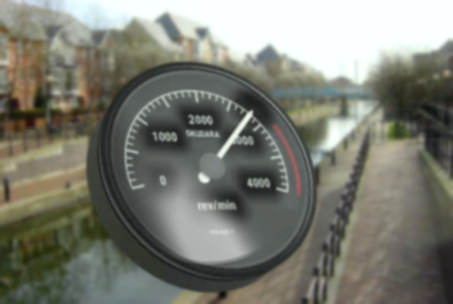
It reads value=2800 unit=rpm
